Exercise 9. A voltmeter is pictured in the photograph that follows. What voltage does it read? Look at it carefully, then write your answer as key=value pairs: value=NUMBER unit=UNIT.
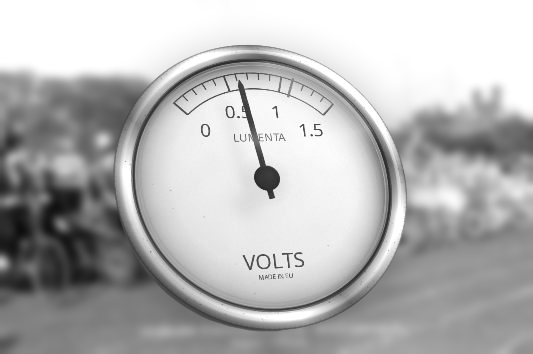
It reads value=0.6 unit=V
